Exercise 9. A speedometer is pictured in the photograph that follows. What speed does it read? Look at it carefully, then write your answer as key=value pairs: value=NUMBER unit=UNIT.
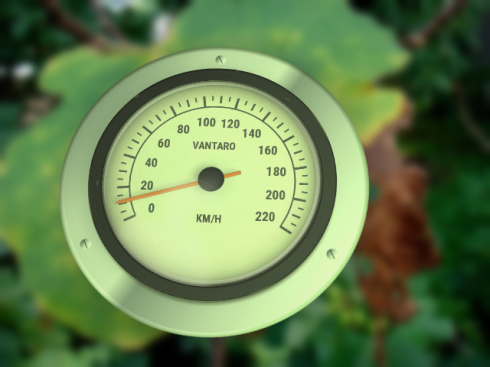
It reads value=10 unit=km/h
